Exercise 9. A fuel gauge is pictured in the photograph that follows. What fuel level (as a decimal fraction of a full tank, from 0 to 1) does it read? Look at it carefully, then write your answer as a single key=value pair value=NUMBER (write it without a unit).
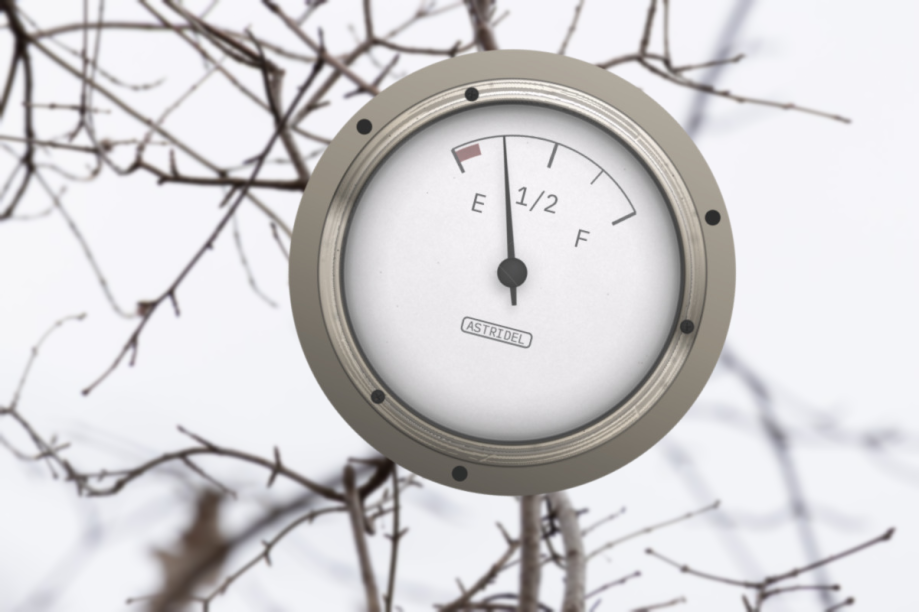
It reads value=0.25
